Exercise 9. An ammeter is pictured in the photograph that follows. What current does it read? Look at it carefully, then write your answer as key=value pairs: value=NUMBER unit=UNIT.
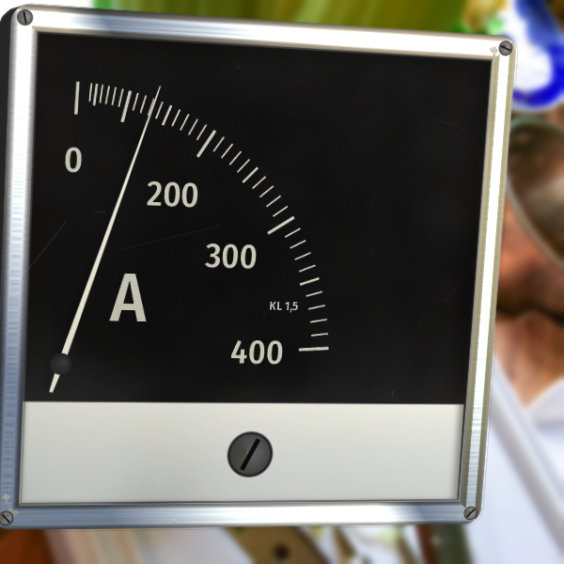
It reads value=130 unit=A
